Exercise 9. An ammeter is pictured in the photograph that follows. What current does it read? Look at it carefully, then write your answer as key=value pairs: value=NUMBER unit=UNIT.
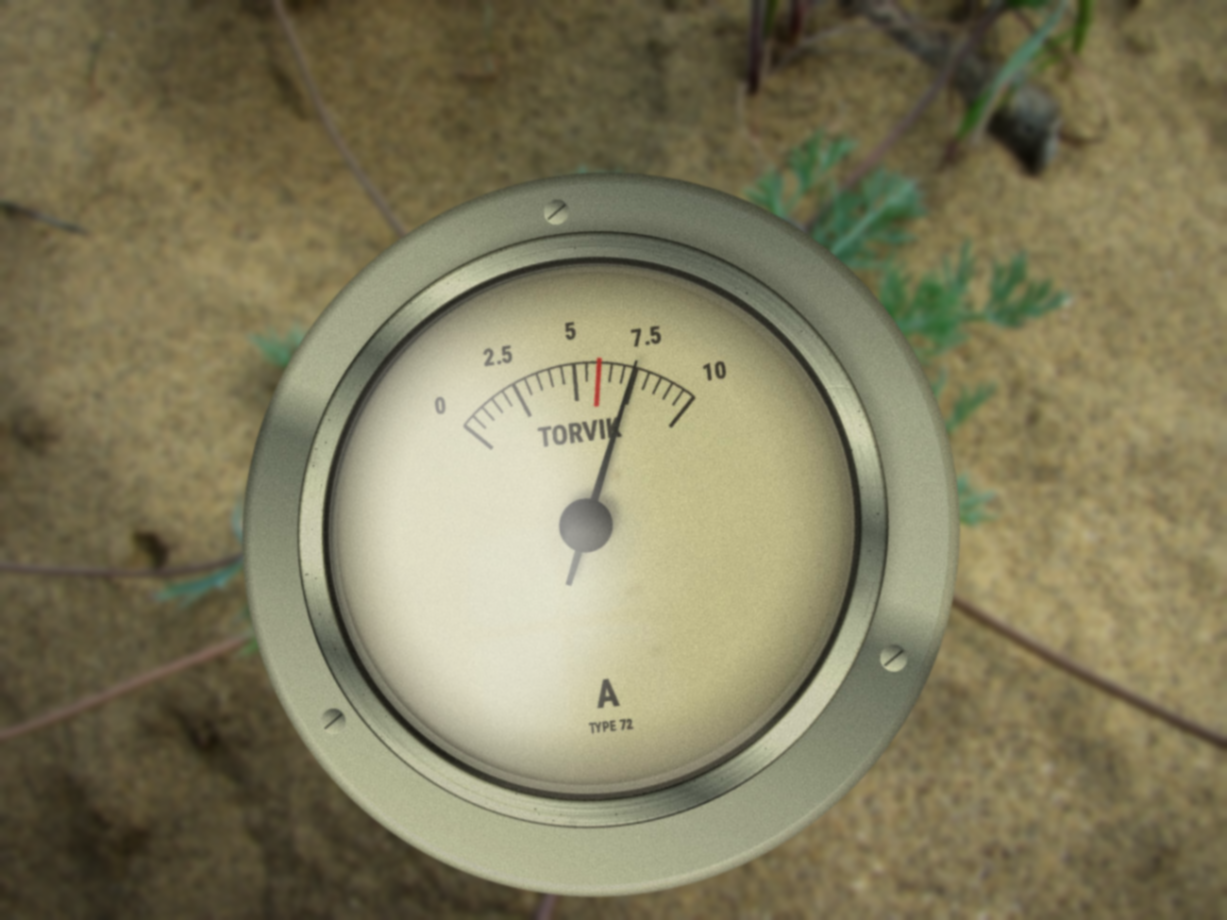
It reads value=7.5 unit=A
